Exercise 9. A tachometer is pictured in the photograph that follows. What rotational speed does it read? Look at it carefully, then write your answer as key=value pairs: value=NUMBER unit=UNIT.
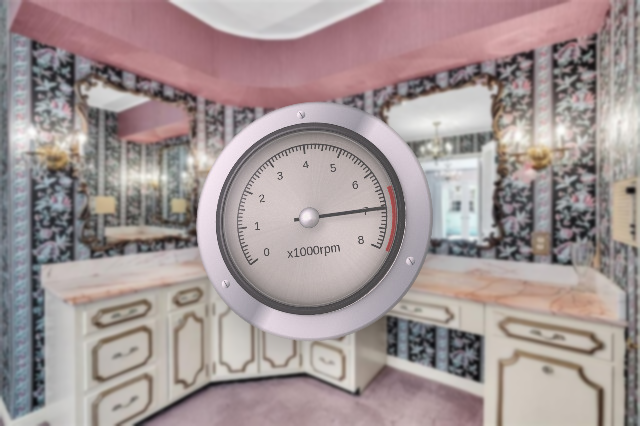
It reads value=7000 unit=rpm
